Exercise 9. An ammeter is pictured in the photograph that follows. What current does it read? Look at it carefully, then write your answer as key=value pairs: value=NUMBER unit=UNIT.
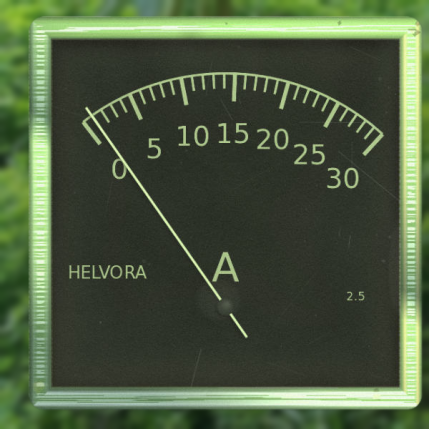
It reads value=1 unit=A
